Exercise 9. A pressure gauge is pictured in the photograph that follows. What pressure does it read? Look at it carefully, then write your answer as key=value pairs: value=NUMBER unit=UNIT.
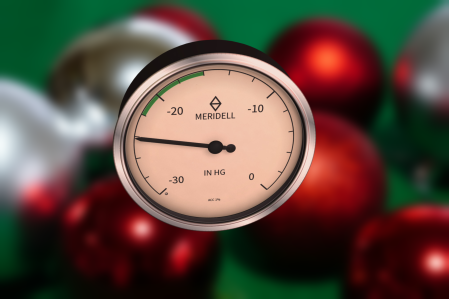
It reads value=-24 unit=inHg
